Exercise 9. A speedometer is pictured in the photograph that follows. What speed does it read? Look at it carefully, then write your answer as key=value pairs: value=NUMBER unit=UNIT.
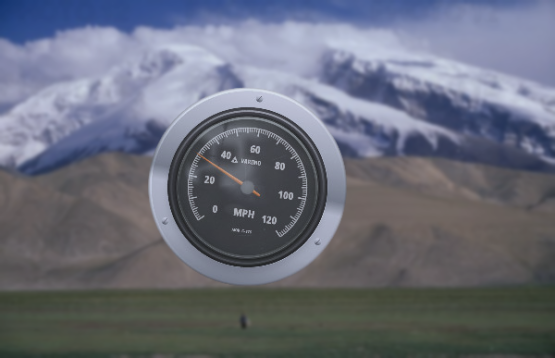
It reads value=30 unit=mph
